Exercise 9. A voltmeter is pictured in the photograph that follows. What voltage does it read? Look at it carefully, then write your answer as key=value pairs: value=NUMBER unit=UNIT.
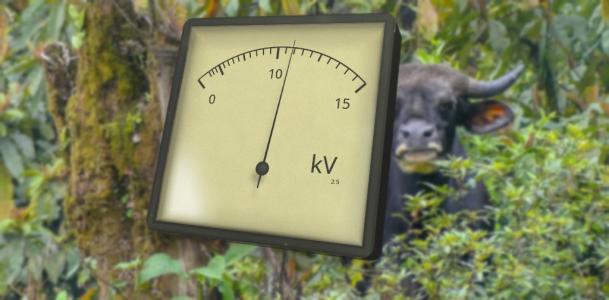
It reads value=11 unit=kV
